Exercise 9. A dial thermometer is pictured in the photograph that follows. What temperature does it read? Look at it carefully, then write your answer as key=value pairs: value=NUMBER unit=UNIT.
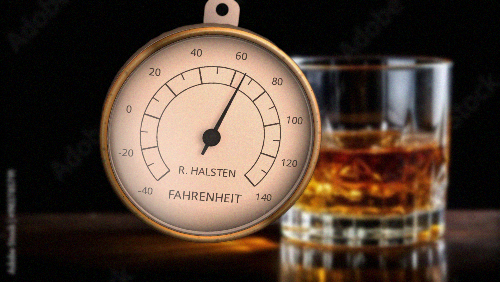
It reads value=65 unit=°F
